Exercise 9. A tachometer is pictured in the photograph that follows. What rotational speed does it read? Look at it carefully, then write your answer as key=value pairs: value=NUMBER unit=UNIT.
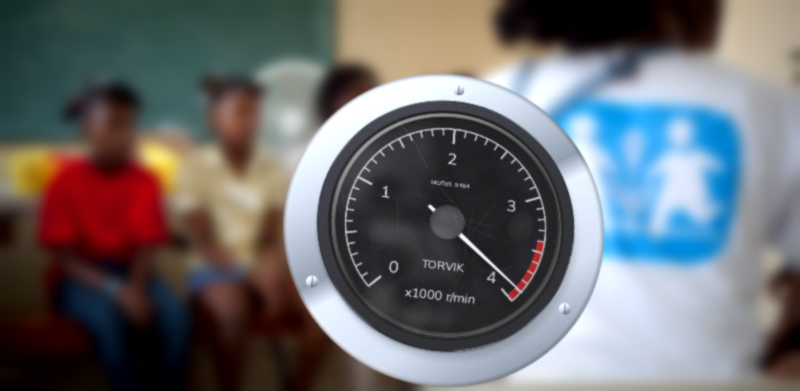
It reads value=3900 unit=rpm
